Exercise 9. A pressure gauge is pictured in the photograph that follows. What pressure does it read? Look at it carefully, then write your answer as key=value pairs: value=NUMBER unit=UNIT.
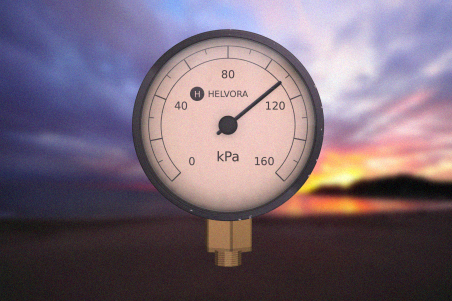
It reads value=110 unit=kPa
